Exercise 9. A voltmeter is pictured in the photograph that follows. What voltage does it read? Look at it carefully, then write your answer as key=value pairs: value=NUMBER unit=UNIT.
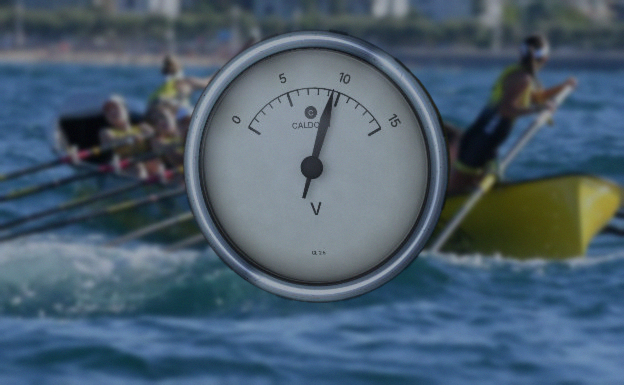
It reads value=9.5 unit=V
